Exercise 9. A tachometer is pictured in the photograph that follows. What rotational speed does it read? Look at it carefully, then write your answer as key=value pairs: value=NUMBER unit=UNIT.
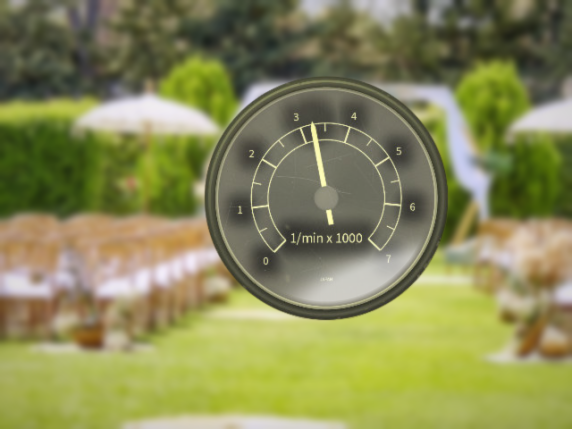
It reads value=3250 unit=rpm
